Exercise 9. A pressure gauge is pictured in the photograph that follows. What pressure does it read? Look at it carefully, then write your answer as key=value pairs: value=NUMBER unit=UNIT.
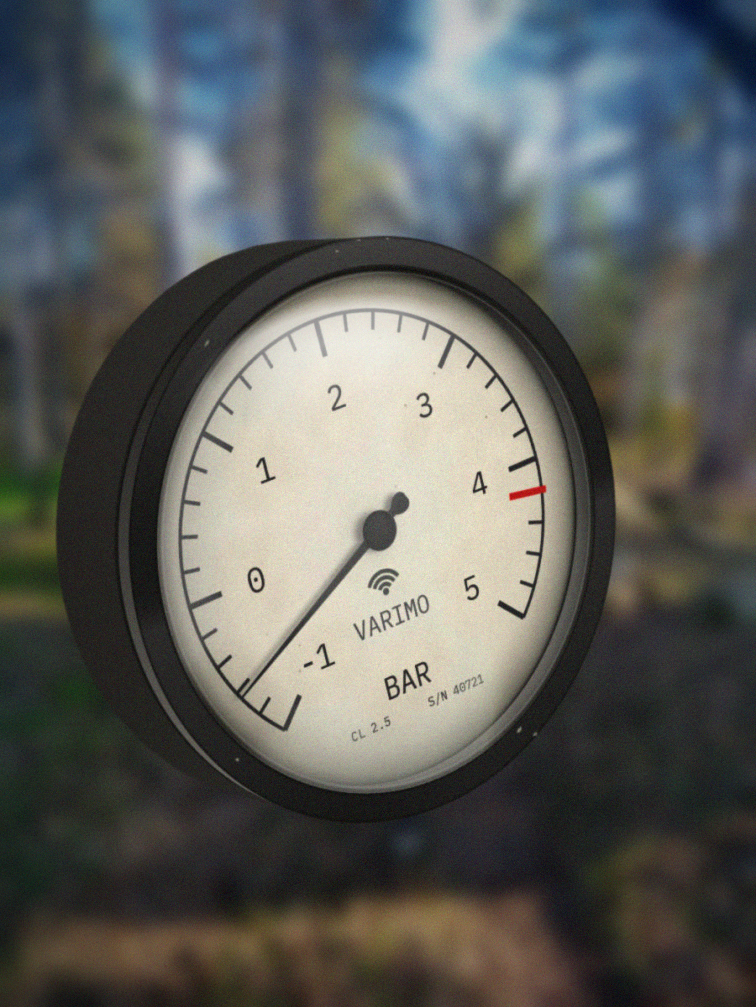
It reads value=-0.6 unit=bar
